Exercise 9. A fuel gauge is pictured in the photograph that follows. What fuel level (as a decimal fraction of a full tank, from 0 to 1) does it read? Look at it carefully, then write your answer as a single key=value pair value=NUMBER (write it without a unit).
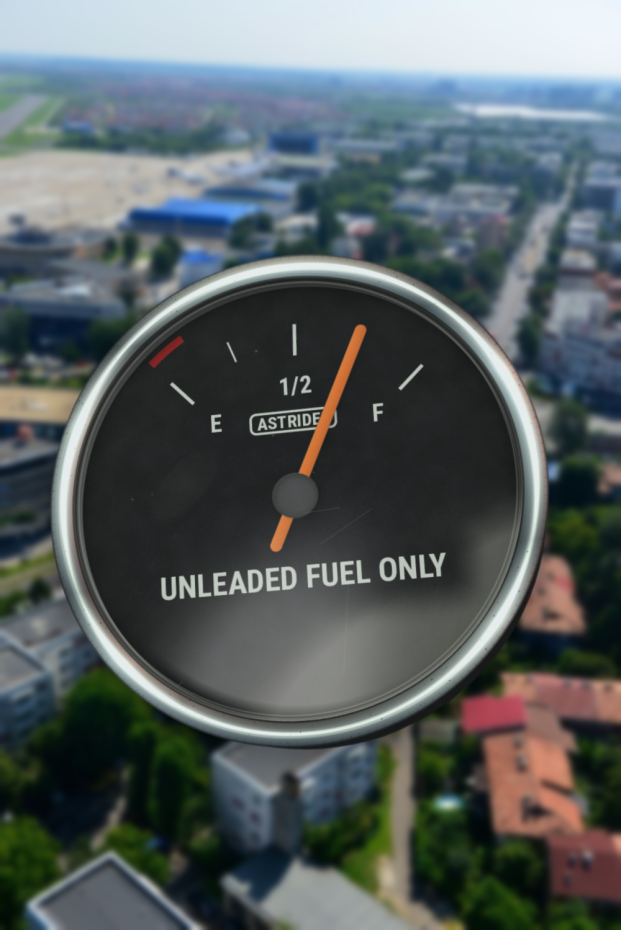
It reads value=0.75
